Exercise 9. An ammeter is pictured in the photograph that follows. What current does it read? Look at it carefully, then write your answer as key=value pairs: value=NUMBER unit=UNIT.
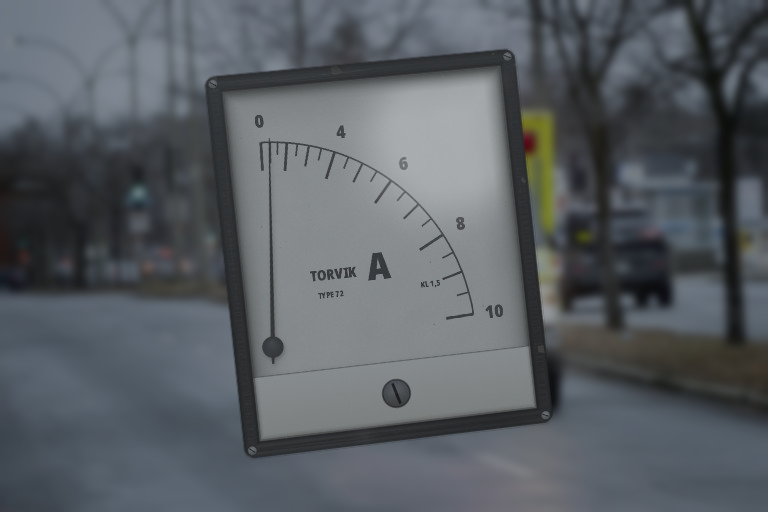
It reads value=1 unit=A
